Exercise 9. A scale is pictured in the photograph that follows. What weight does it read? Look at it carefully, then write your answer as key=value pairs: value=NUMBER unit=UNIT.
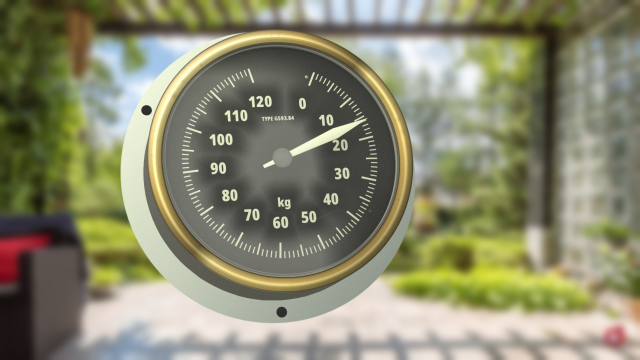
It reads value=16 unit=kg
